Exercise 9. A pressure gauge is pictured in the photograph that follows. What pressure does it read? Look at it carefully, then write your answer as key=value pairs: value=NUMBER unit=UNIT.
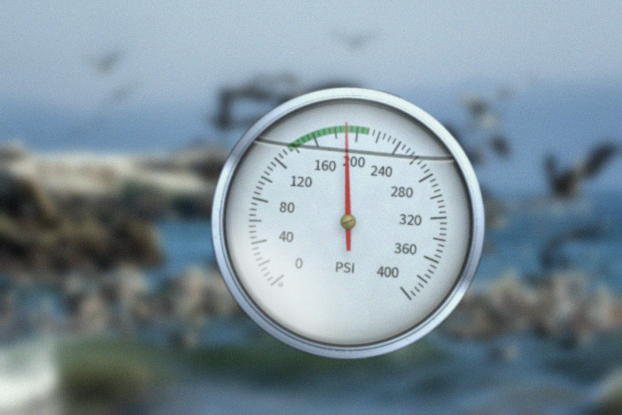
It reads value=190 unit=psi
